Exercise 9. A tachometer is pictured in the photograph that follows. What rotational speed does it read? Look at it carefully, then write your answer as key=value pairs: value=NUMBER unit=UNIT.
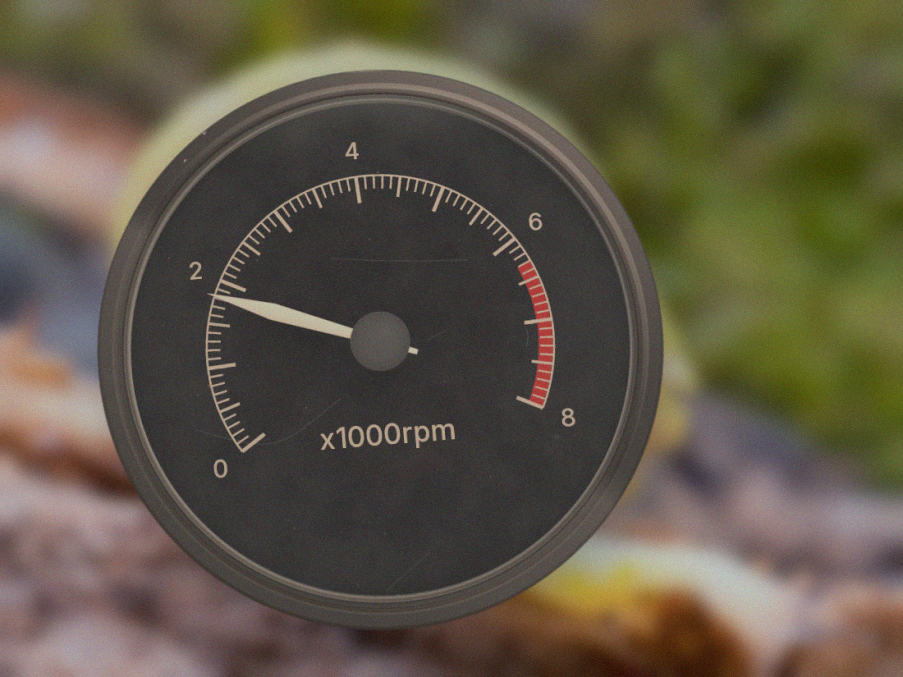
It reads value=1800 unit=rpm
